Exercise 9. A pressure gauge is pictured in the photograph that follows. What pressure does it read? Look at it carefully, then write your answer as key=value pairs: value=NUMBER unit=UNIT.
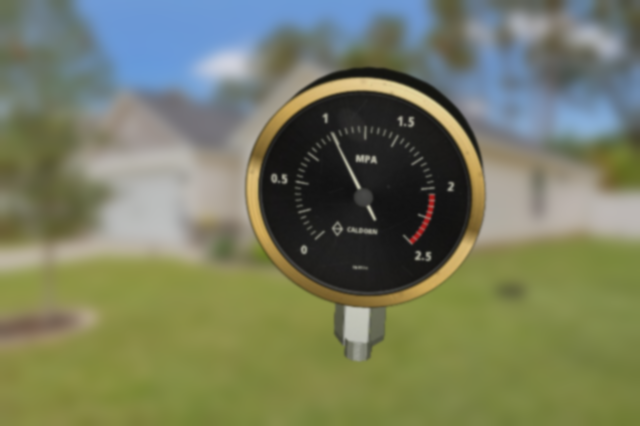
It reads value=1 unit=MPa
